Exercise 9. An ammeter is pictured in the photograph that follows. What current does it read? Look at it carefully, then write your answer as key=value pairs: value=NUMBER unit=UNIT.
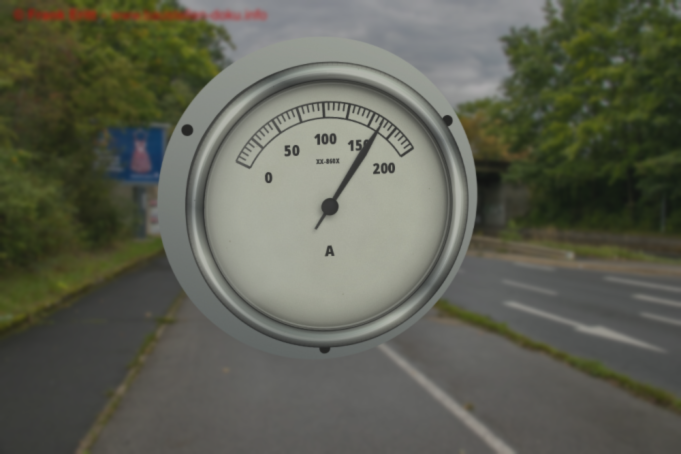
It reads value=160 unit=A
